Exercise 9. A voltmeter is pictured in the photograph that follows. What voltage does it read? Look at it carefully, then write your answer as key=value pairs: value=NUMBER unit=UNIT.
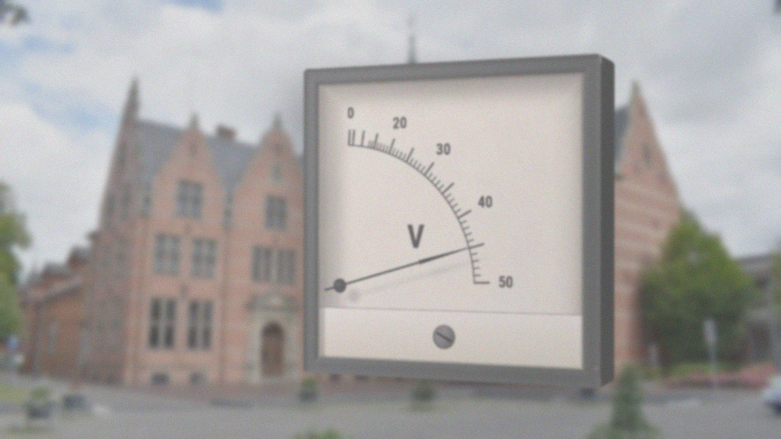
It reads value=45 unit=V
